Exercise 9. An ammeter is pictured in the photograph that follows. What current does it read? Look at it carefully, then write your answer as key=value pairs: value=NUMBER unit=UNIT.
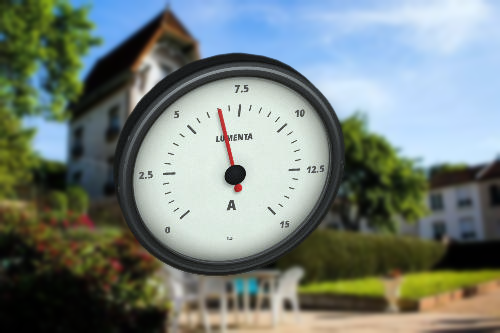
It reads value=6.5 unit=A
